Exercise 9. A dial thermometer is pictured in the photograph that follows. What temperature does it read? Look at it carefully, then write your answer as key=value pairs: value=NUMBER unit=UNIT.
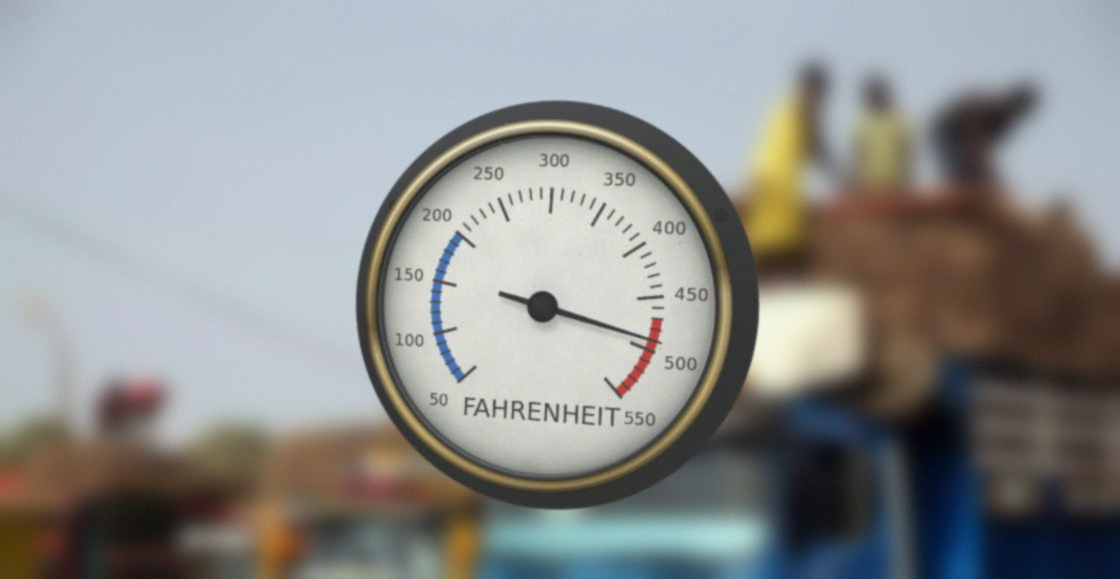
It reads value=490 unit=°F
